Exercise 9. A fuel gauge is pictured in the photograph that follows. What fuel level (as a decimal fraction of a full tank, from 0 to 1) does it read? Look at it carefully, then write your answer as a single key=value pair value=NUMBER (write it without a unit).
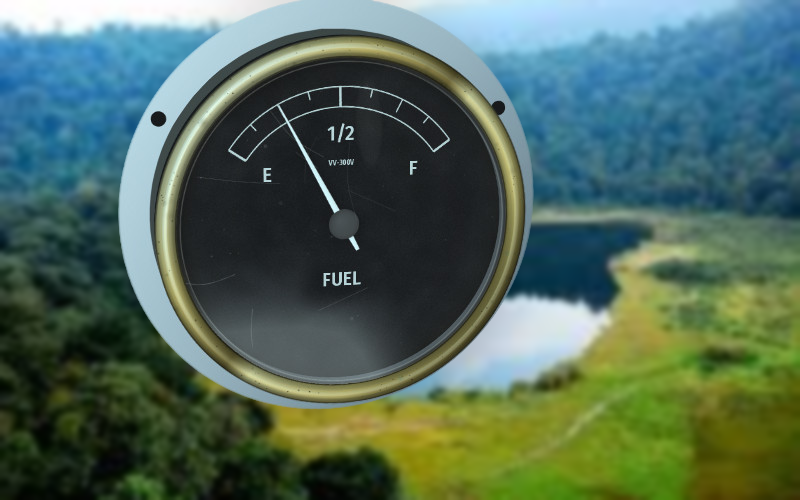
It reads value=0.25
